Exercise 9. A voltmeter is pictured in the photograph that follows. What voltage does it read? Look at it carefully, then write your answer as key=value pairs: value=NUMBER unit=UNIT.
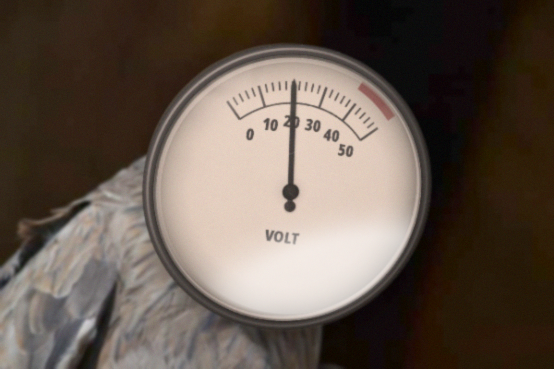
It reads value=20 unit=V
